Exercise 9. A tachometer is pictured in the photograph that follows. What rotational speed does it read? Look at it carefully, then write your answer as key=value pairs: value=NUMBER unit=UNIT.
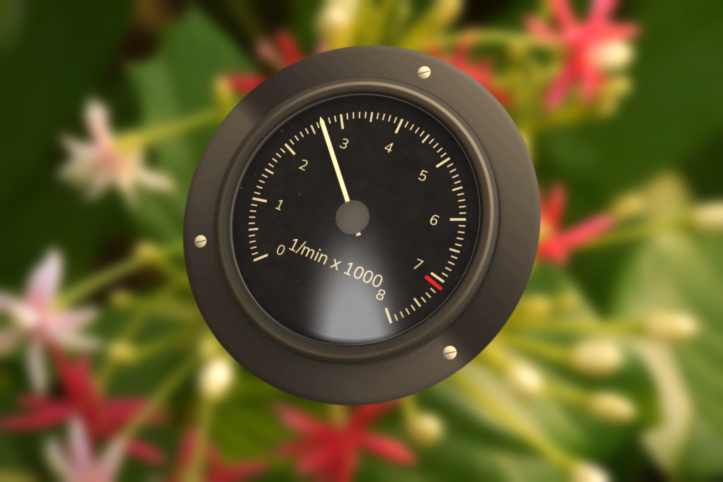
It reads value=2700 unit=rpm
